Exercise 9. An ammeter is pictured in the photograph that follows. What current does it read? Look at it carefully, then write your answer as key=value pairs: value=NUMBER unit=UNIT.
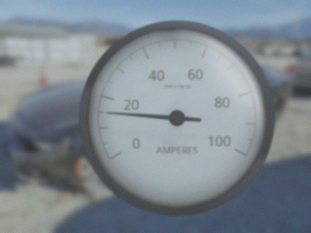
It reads value=15 unit=A
